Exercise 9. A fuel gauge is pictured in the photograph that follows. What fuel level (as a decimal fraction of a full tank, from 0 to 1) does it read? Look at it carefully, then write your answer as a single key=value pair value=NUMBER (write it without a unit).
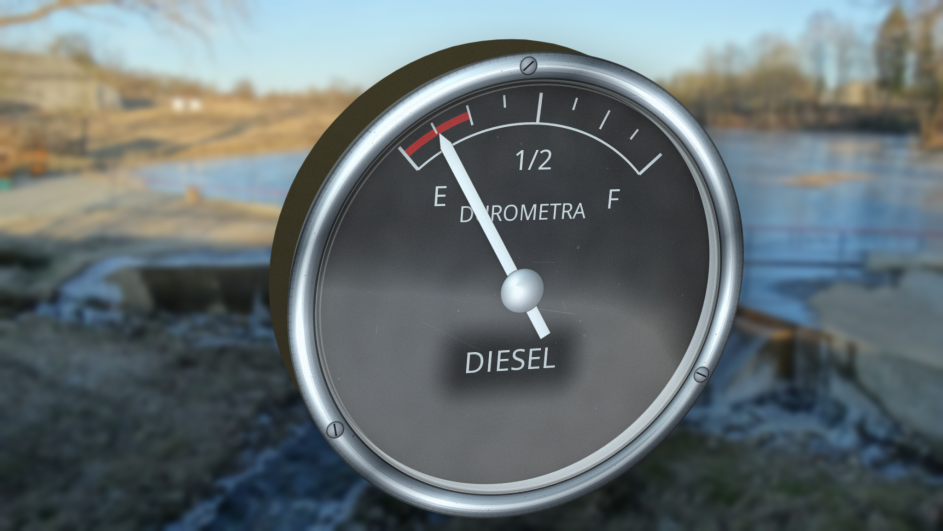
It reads value=0.125
